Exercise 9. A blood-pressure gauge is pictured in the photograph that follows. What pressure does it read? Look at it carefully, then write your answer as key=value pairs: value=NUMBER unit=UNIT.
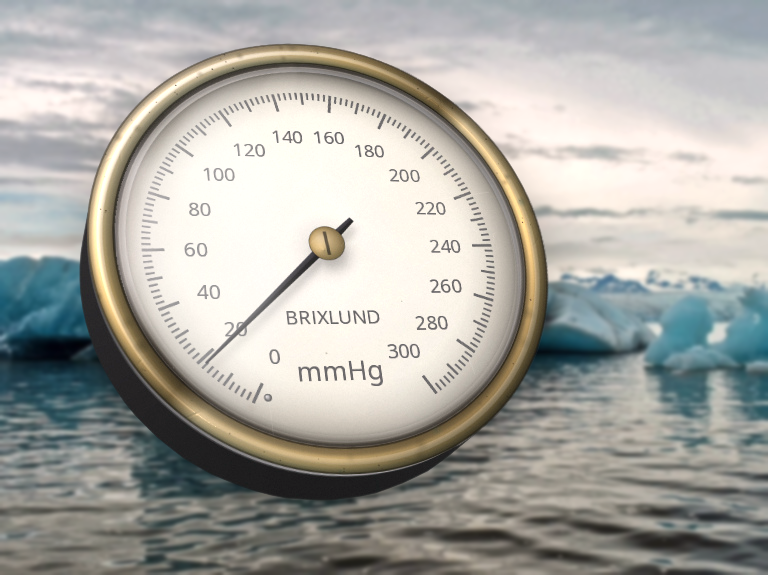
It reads value=18 unit=mmHg
